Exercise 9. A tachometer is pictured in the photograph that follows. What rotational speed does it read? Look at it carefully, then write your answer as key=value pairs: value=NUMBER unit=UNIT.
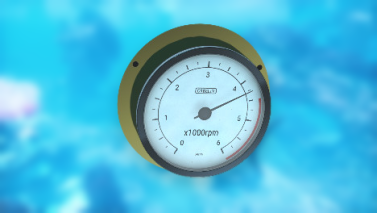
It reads value=4250 unit=rpm
